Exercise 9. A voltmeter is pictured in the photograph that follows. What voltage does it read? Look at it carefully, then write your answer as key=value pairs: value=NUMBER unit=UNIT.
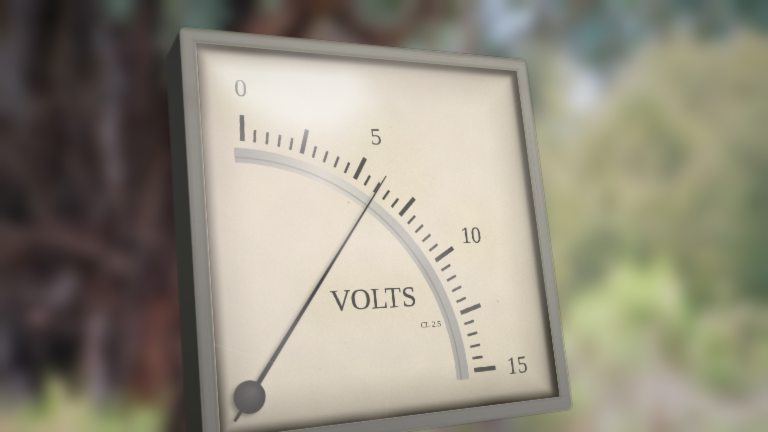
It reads value=6 unit=V
